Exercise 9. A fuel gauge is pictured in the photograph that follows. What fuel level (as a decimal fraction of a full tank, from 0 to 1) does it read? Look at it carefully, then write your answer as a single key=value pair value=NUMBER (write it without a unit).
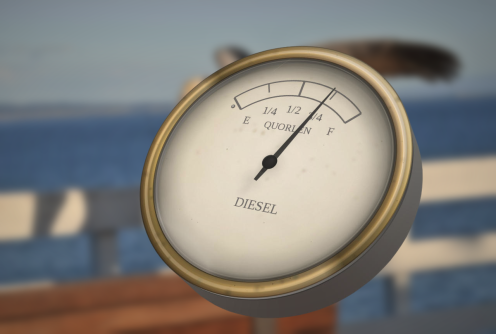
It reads value=0.75
